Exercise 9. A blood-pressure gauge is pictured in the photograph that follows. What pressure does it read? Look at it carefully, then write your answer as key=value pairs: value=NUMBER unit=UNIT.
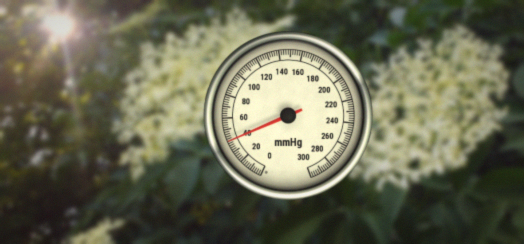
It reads value=40 unit=mmHg
